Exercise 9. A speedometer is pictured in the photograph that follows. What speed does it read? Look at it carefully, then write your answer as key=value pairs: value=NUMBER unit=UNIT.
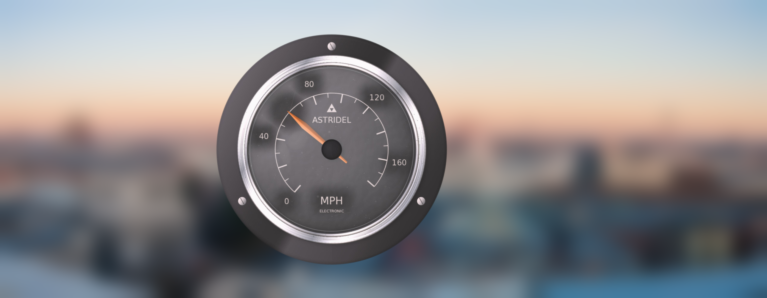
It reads value=60 unit=mph
